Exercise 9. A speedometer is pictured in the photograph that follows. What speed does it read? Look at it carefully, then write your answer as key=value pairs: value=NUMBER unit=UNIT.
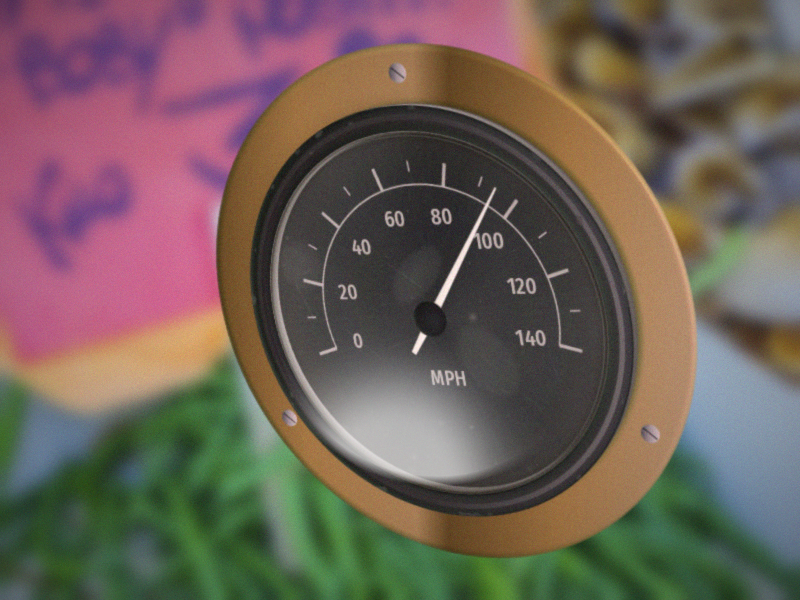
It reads value=95 unit=mph
